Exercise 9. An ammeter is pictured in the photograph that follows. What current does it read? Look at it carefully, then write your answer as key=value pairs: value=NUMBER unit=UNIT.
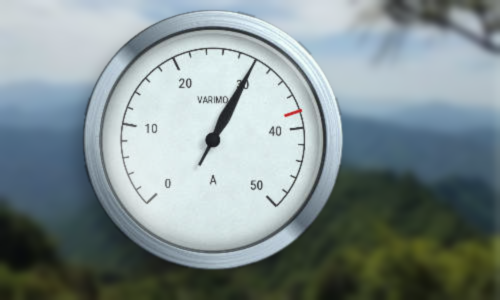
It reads value=30 unit=A
